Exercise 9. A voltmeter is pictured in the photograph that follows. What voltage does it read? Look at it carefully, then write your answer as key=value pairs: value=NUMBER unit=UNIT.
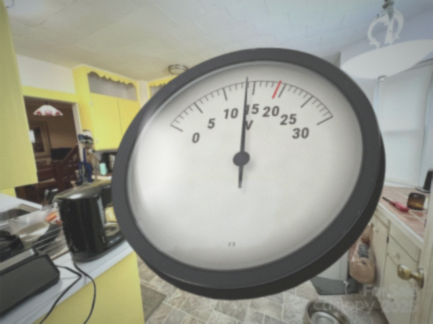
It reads value=14 unit=V
